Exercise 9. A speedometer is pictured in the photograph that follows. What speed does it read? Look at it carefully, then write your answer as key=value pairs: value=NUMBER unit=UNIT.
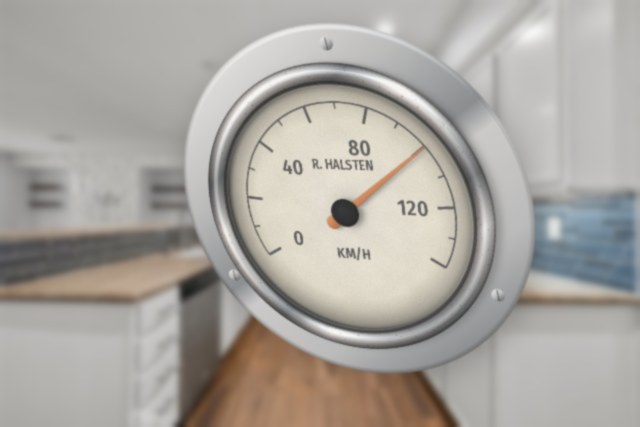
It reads value=100 unit=km/h
